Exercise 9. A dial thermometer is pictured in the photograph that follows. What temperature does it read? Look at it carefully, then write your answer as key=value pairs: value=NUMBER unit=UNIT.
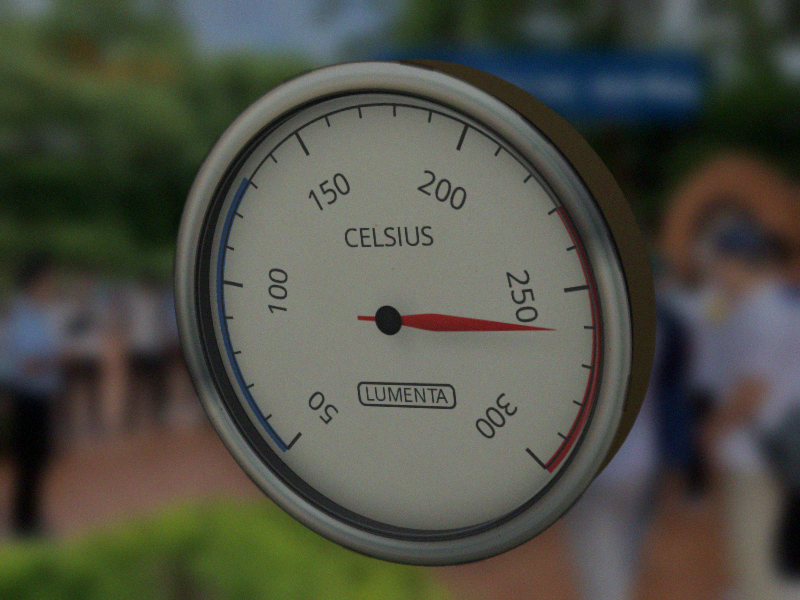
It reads value=260 unit=°C
